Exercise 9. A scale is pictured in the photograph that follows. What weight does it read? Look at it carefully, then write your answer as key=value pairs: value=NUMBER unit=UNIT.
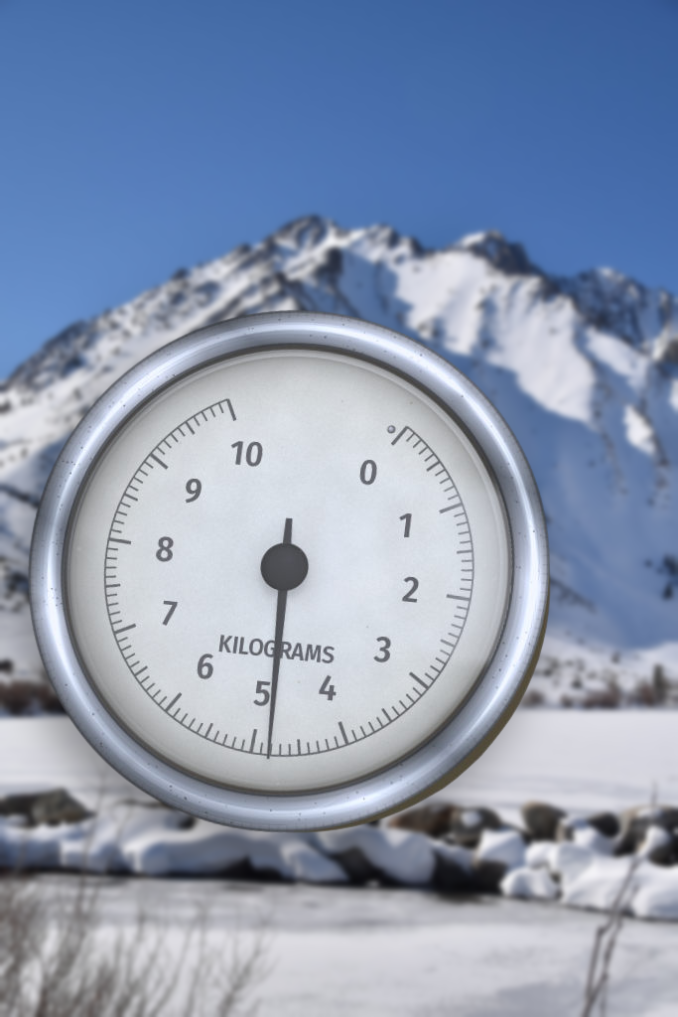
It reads value=4.8 unit=kg
